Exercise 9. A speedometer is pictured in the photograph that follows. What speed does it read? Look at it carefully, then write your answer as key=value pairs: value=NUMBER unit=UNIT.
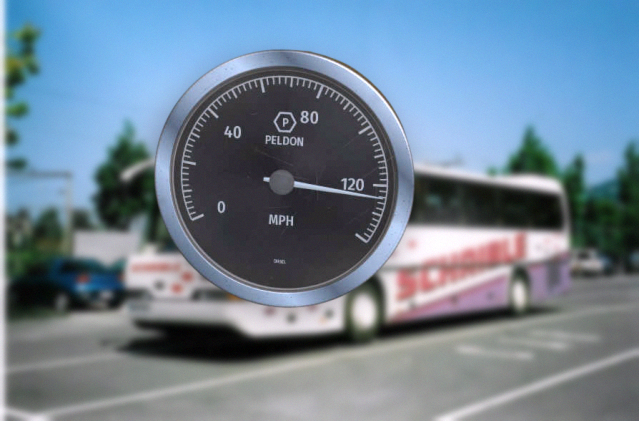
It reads value=124 unit=mph
